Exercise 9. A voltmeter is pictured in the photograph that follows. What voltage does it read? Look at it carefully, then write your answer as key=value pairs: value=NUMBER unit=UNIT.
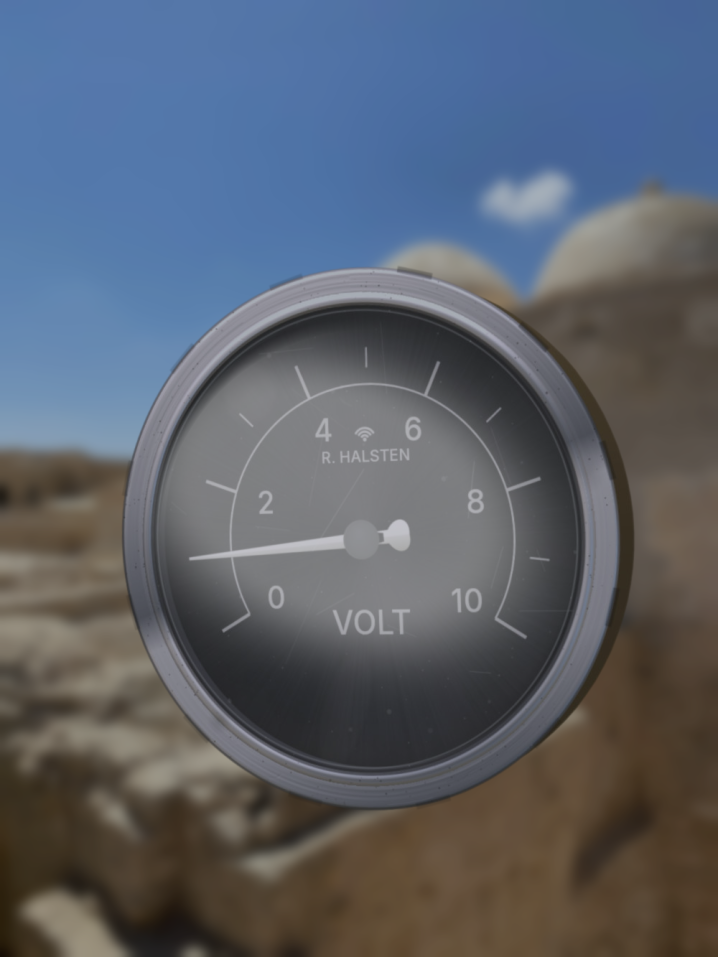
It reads value=1 unit=V
